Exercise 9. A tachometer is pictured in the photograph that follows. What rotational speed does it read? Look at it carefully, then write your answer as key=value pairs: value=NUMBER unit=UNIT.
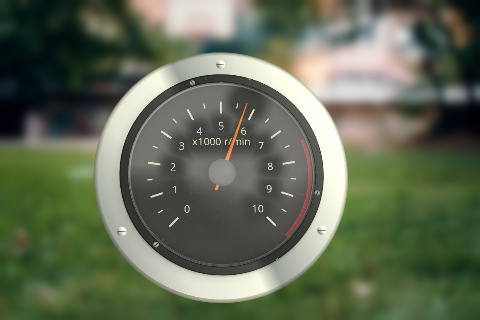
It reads value=5750 unit=rpm
